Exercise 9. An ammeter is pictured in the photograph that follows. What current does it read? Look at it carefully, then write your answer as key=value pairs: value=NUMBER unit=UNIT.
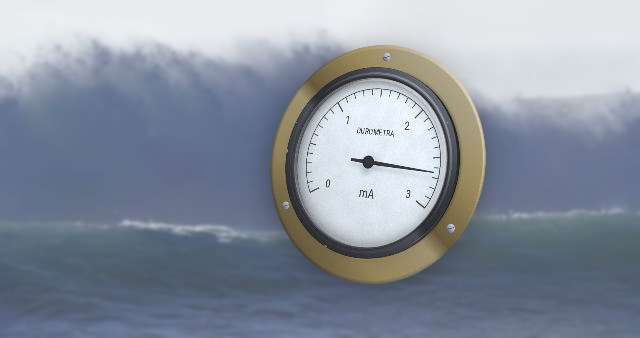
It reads value=2.65 unit=mA
